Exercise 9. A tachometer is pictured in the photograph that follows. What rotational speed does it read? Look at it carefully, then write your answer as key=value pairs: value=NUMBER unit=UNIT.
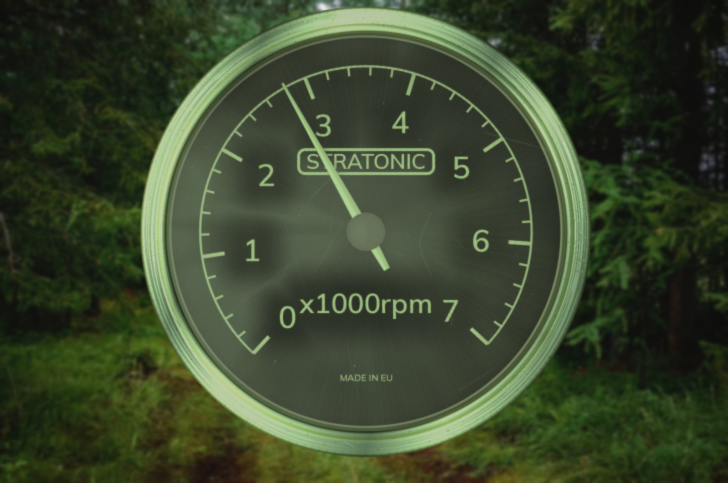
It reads value=2800 unit=rpm
